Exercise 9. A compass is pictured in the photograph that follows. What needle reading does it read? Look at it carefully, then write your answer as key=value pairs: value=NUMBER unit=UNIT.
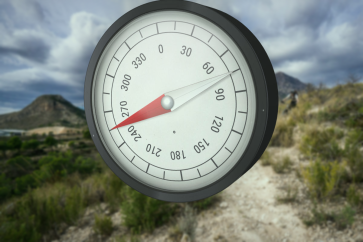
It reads value=255 unit=°
